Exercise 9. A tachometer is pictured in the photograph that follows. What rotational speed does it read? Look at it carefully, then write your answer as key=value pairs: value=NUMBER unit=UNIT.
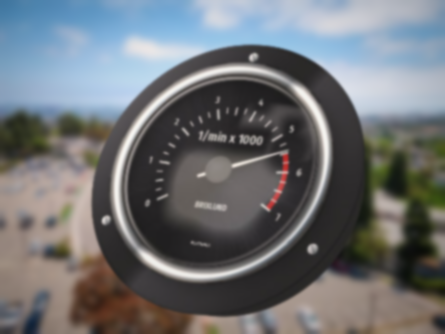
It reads value=5500 unit=rpm
